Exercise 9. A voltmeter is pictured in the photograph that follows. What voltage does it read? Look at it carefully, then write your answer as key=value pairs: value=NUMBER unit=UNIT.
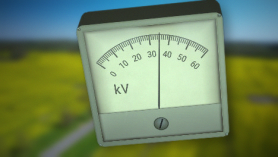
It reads value=35 unit=kV
